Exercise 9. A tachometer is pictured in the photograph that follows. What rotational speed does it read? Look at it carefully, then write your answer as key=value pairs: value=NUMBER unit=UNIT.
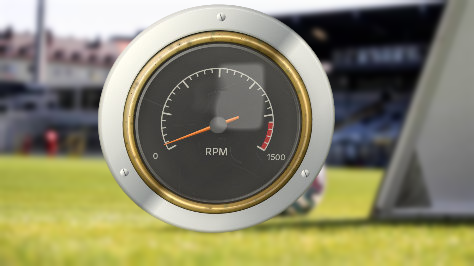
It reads value=50 unit=rpm
